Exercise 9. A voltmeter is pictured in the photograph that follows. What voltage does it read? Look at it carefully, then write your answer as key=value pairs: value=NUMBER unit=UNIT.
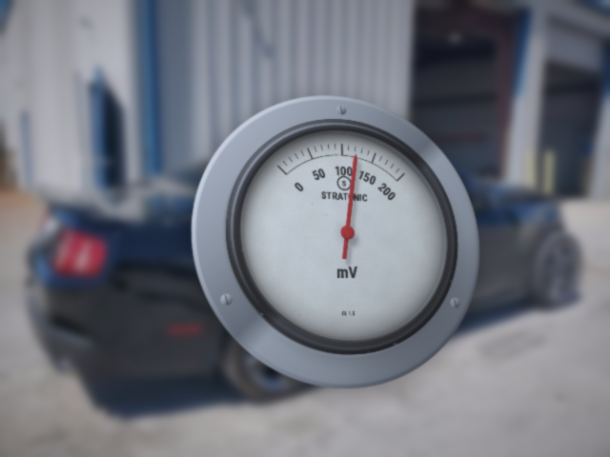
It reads value=120 unit=mV
